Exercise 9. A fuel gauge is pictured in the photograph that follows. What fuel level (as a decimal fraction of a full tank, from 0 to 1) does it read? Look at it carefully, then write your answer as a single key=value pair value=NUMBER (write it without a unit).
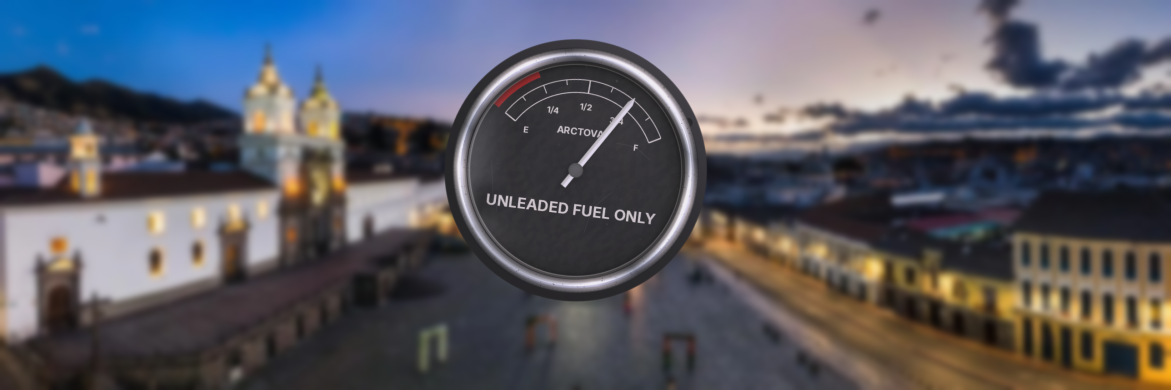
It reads value=0.75
